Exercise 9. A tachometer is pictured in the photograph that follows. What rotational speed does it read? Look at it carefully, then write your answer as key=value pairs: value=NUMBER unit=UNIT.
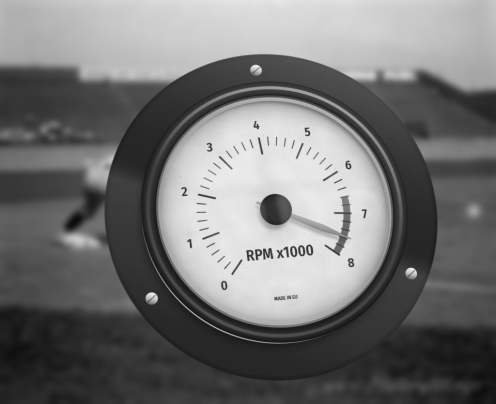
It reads value=7600 unit=rpm
